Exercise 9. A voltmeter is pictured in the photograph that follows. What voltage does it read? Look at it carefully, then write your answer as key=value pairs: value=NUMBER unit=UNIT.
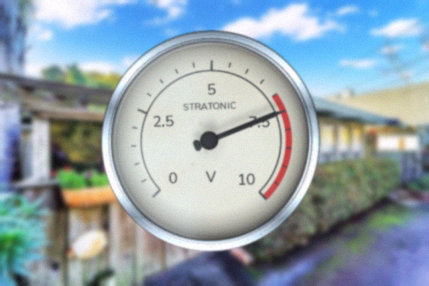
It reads value=7.5 unit=V
